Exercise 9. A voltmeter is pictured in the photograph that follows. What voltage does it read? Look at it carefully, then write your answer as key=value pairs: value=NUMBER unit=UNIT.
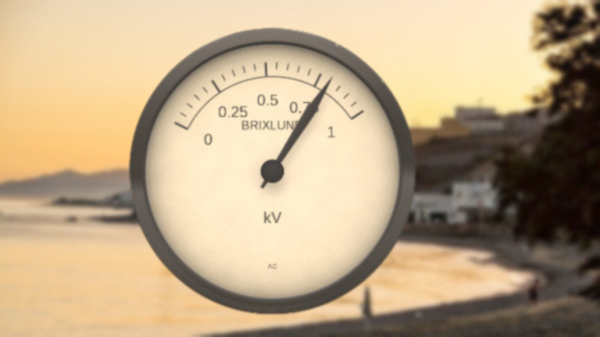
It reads value=0.8 unit=kV
